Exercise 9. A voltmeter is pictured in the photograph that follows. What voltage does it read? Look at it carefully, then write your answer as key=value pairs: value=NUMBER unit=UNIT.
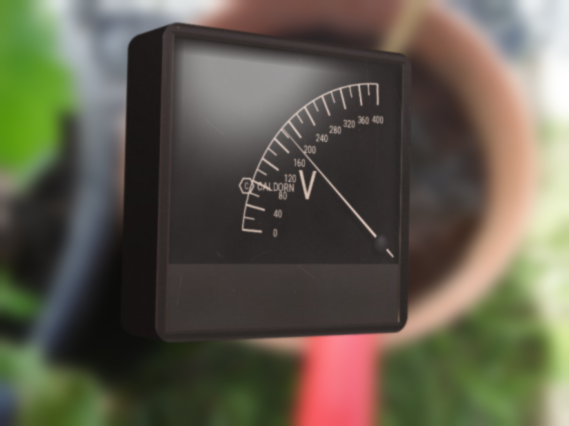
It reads value=180 unit=V
